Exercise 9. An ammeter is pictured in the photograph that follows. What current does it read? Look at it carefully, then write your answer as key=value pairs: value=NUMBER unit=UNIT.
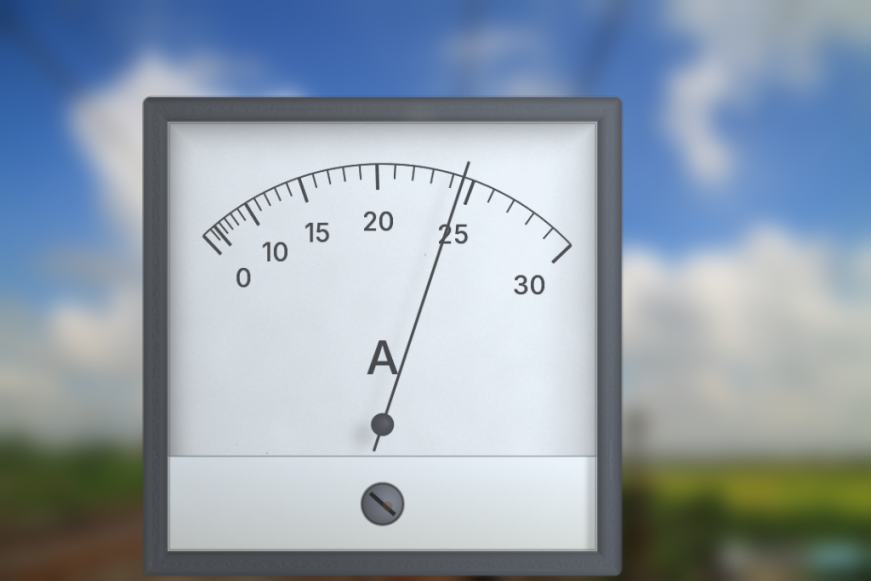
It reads value=24.5 unit=A
